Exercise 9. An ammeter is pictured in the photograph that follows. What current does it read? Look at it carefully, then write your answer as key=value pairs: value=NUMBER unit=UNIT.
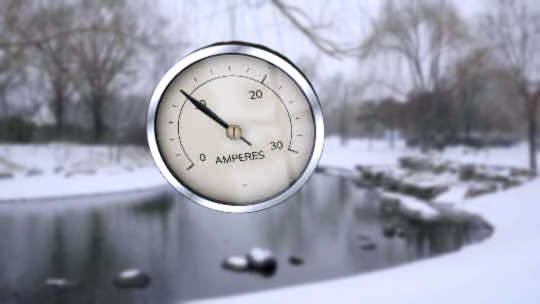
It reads value=10 unit=A
